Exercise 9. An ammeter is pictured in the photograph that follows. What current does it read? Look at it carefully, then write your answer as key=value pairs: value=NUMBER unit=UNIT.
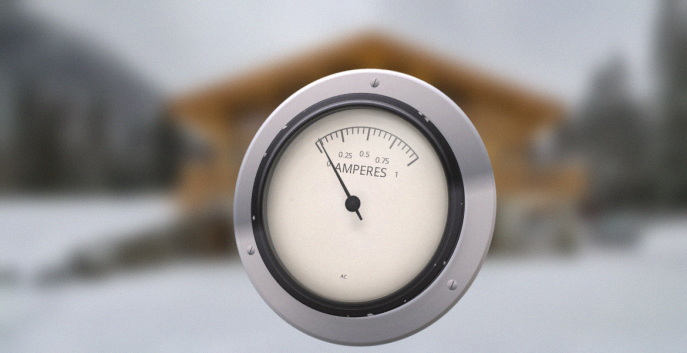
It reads value=0.05 unit=A
